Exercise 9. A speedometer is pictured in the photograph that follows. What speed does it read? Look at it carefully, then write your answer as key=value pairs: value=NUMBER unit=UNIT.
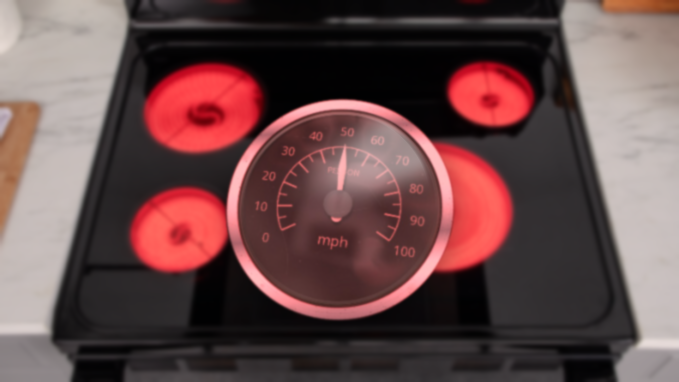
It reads value=50 unit=mph
